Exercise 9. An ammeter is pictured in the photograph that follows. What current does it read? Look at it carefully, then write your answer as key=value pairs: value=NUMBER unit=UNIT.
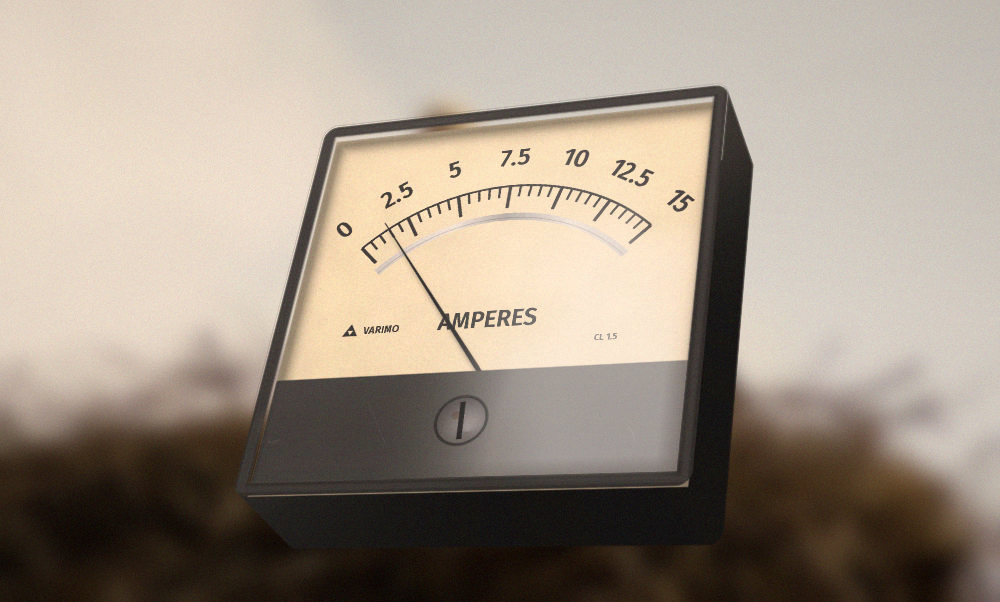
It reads value=1.5 unit=A
